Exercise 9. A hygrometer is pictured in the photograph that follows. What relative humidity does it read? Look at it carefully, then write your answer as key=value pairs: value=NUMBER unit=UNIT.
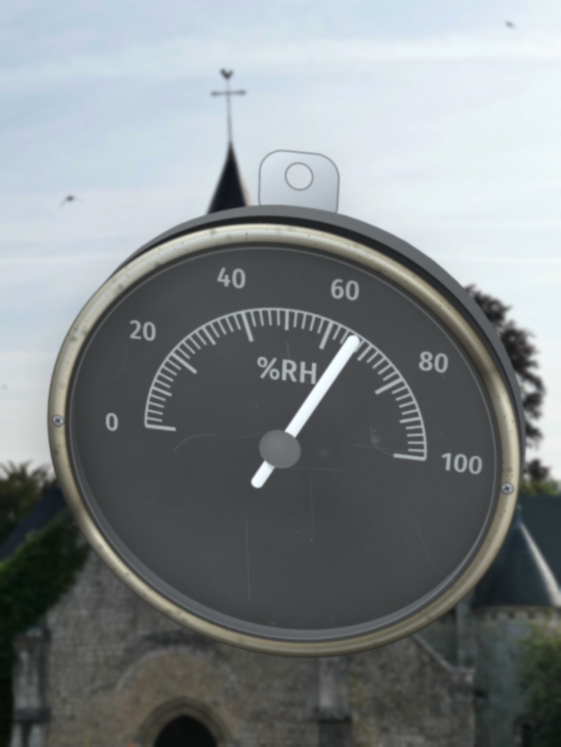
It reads value=66 unit=%
